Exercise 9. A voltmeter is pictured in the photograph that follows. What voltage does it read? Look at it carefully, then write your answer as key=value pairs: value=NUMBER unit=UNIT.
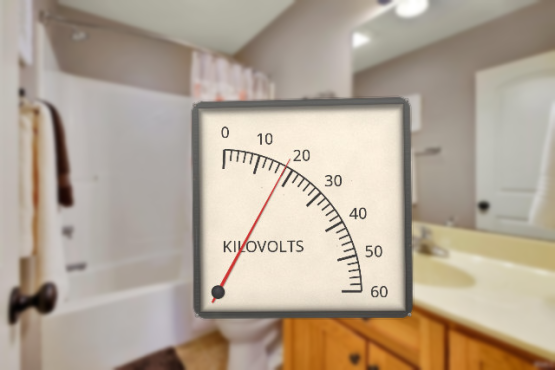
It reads value=18 unit=kV
